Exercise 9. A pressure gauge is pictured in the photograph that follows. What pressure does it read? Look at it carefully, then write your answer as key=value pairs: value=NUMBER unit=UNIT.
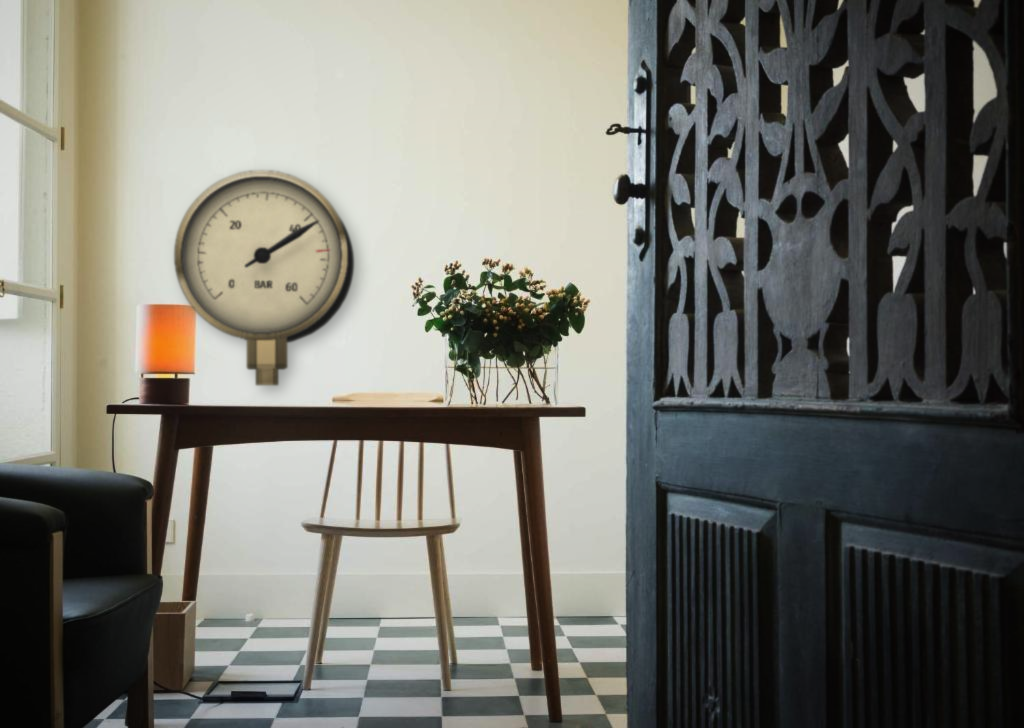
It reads value=42 unit=bar
